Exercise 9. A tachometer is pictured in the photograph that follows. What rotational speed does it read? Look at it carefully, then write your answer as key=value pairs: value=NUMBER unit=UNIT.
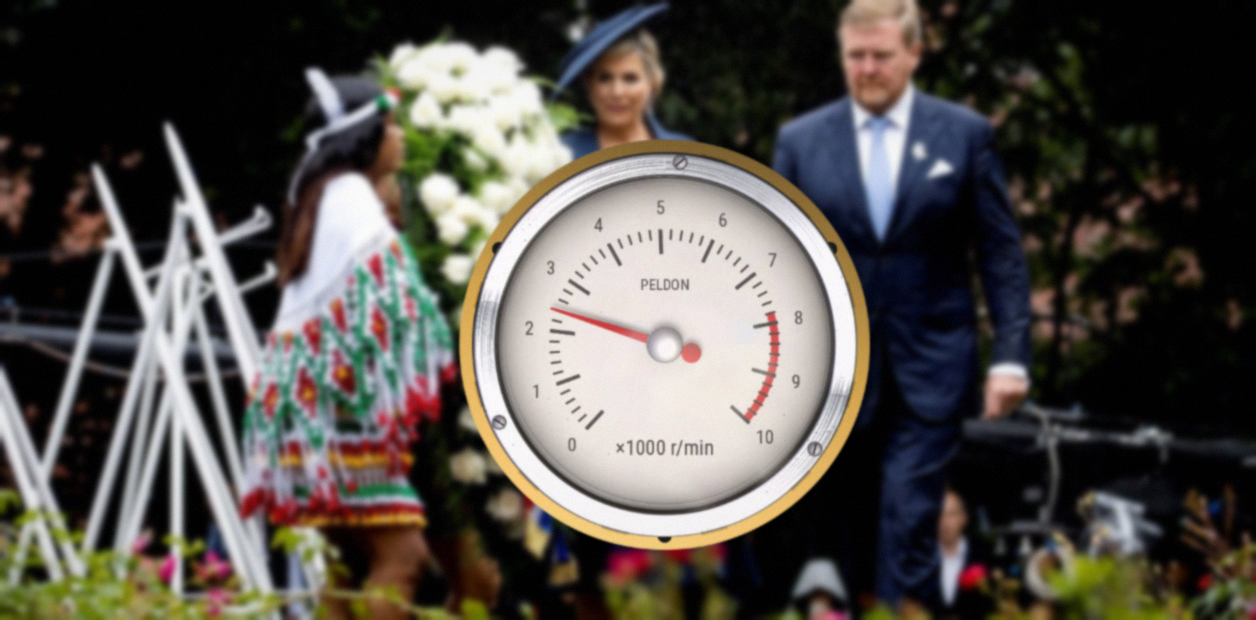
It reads value=2400 unit=rpm
